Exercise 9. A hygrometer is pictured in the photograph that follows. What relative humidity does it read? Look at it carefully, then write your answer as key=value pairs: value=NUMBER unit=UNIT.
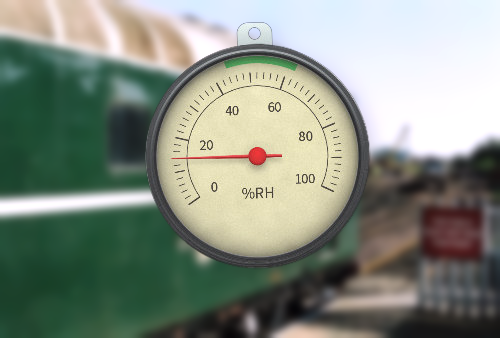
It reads value=14 unit=%
